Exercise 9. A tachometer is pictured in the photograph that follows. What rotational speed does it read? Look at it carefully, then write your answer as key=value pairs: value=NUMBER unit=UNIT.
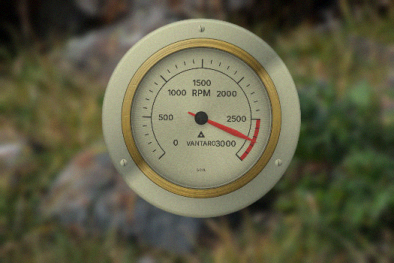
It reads value=2750 unit=rpm
